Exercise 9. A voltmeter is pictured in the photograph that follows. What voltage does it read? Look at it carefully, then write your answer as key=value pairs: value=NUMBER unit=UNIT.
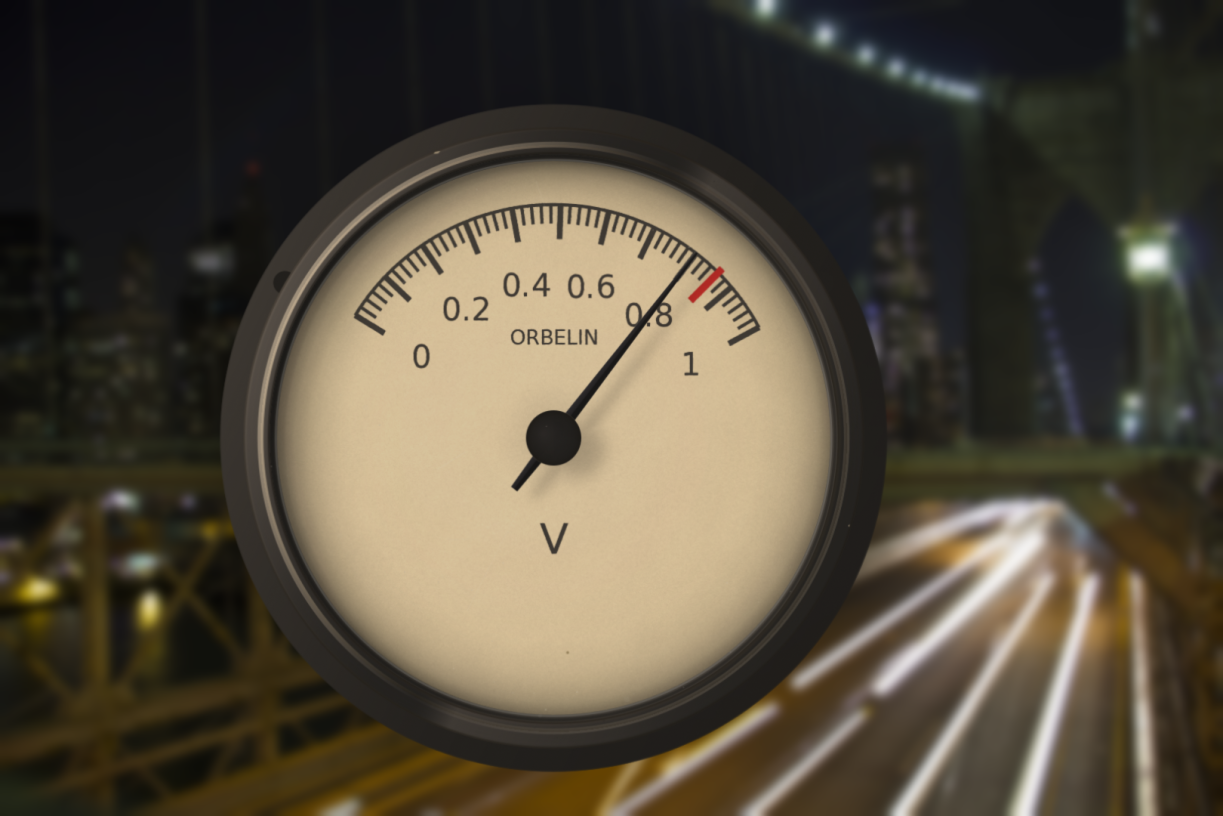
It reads value=0.8 unit=V
